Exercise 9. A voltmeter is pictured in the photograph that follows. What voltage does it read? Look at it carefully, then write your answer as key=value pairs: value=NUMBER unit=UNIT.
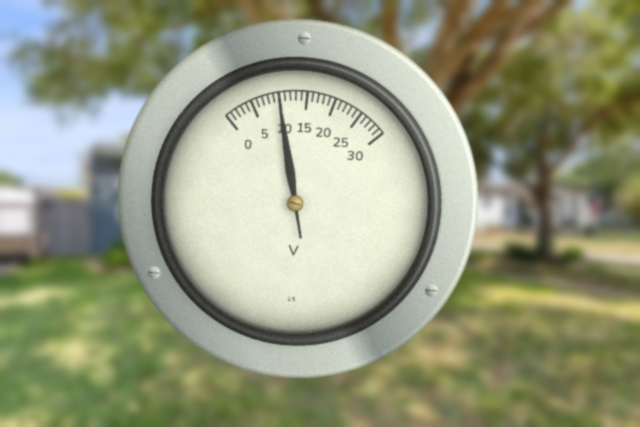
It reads value=10 unit=V
